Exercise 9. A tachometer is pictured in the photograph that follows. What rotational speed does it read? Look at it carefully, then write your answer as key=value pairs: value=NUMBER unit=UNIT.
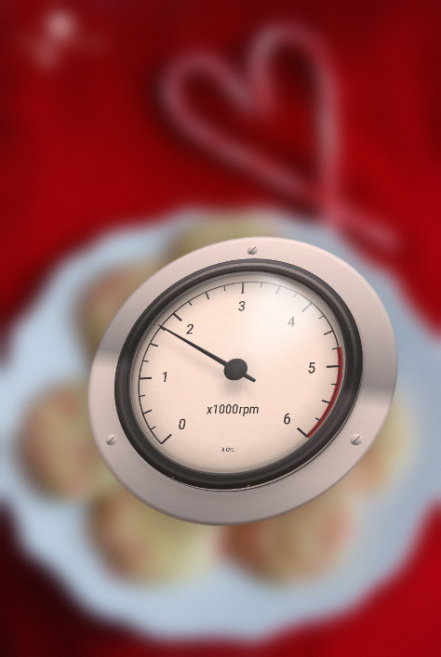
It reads value=1750 unit=rpm
